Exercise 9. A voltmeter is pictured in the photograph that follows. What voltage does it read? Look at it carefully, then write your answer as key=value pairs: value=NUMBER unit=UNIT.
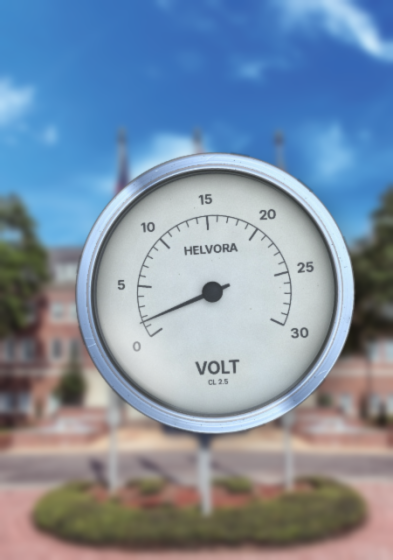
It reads value=1.5 unit=V
